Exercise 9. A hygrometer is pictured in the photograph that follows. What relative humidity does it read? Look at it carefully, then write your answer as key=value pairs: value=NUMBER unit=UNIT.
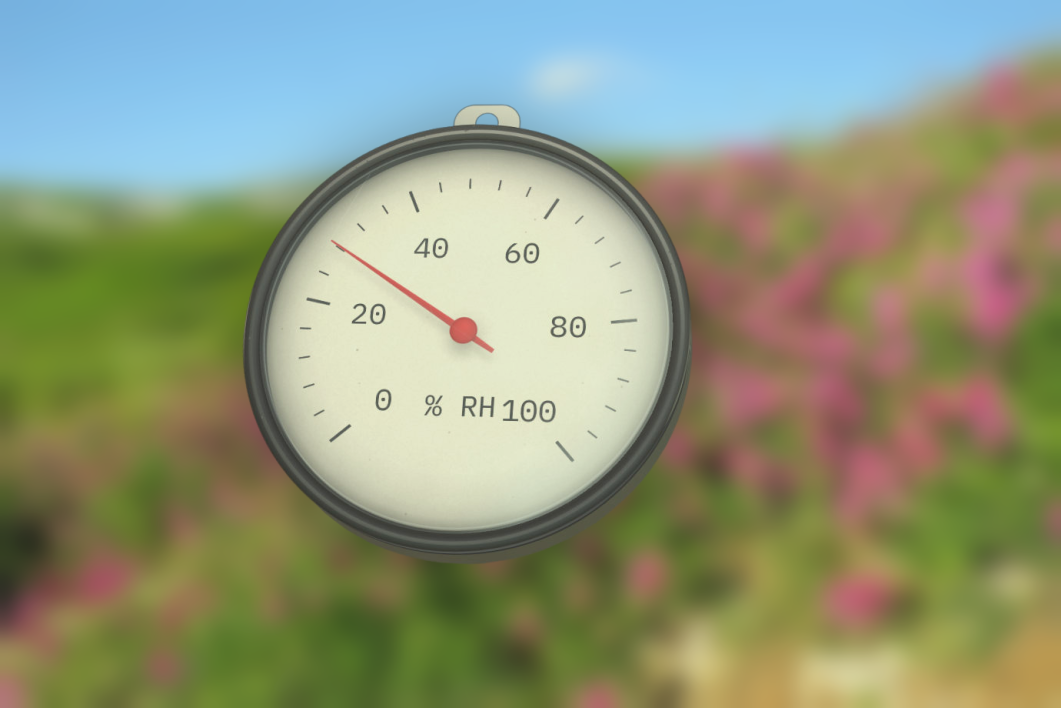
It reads value=28 unit=%
